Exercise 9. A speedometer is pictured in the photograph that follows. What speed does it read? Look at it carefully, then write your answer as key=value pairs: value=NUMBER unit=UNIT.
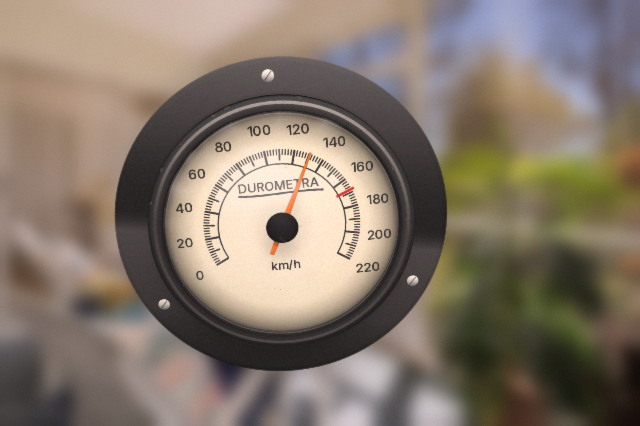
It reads value=130 unit=km/h
